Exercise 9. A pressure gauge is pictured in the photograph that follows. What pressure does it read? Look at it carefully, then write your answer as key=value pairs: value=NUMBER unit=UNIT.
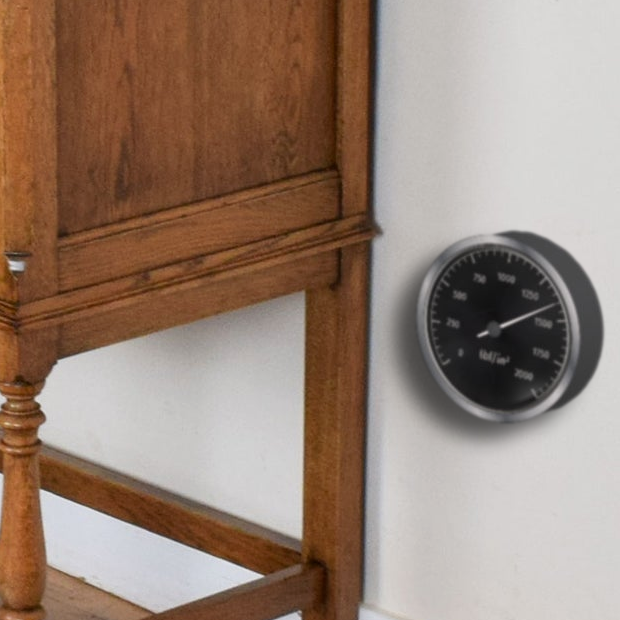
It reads value=1400 unit=psi
